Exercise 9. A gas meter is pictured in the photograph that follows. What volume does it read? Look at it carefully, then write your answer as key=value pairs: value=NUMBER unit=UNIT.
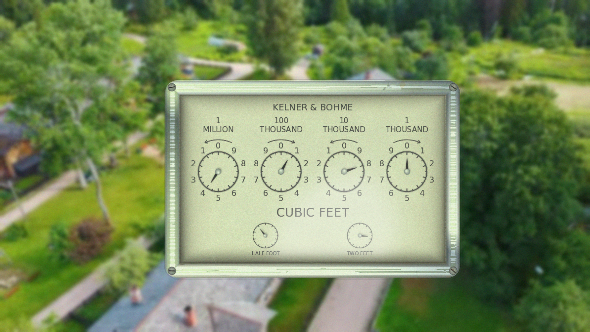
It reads value=408000 unit=ft³
